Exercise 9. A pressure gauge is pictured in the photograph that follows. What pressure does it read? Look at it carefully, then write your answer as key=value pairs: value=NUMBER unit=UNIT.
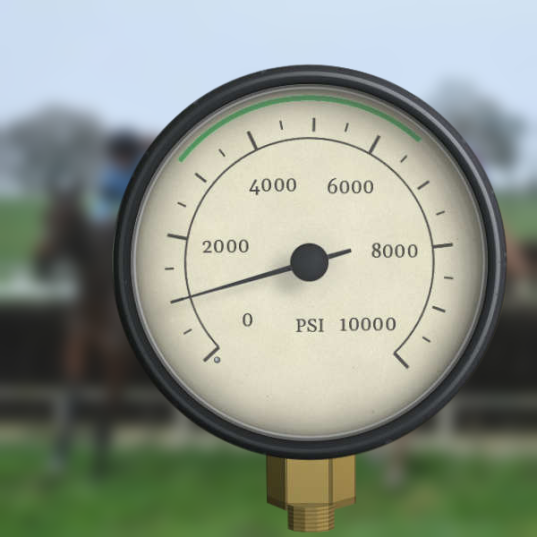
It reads value=1000 unit=psi
